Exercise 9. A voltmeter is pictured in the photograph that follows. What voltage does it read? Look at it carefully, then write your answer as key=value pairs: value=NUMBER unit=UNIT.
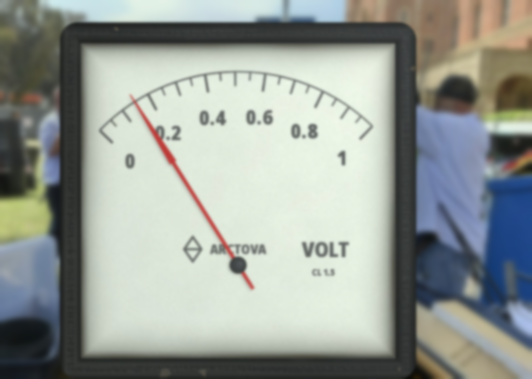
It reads value=0.15 unit=V
